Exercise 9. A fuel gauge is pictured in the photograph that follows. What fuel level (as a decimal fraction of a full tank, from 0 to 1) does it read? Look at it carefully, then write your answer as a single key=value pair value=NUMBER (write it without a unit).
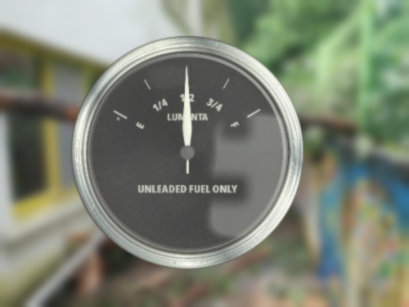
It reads value=0.5
